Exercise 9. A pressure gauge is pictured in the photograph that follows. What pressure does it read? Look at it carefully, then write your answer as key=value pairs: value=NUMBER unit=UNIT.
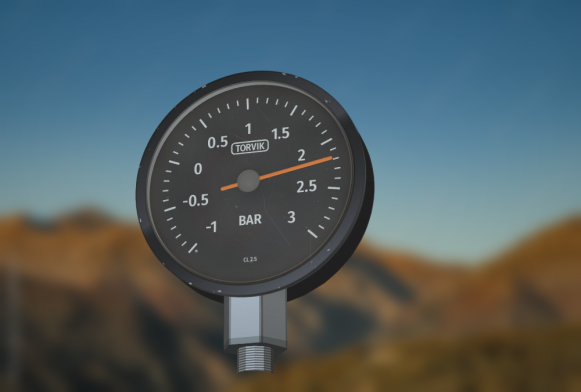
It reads value=2.2 unit=bar
